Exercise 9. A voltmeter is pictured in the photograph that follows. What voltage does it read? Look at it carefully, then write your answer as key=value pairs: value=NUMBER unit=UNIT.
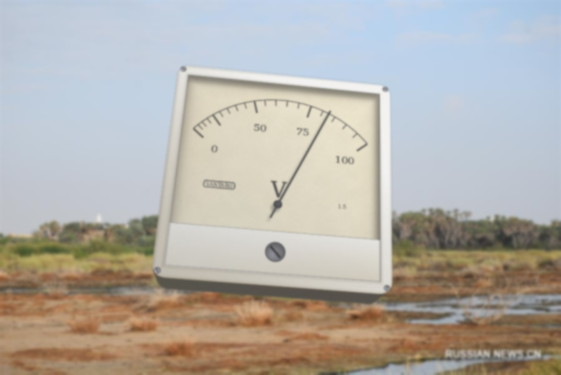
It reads value=82.5 unit=V
